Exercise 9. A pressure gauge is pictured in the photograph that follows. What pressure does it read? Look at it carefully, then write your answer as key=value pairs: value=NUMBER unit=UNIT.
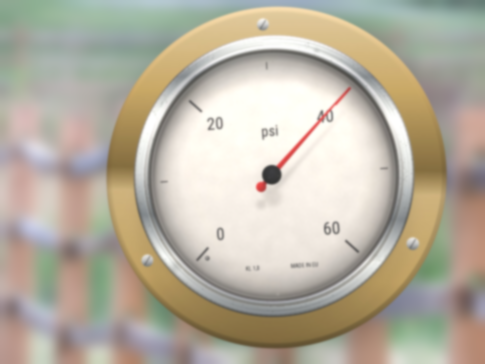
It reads value=40 unit=psi
